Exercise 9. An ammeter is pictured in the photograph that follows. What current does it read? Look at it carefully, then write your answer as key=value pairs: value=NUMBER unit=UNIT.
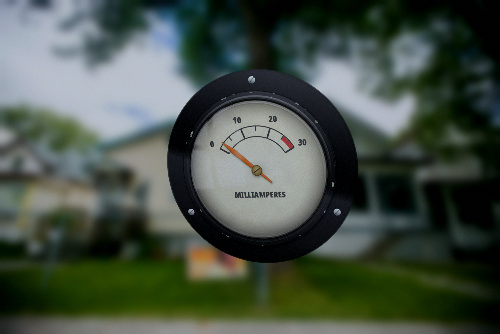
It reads value=2.5 unit=mA
